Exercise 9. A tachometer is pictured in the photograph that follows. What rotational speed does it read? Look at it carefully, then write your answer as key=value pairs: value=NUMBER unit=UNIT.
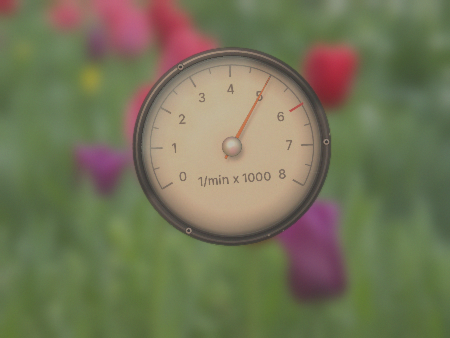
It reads value=5000 unit=rpm
